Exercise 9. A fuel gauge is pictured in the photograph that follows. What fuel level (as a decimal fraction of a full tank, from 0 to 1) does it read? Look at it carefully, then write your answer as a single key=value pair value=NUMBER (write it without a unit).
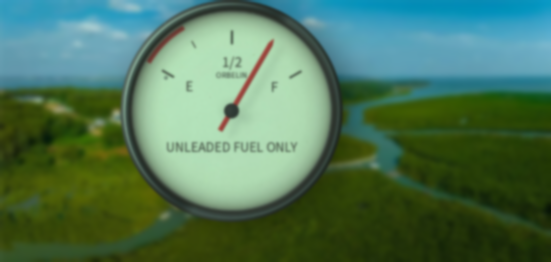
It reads value=0.75
